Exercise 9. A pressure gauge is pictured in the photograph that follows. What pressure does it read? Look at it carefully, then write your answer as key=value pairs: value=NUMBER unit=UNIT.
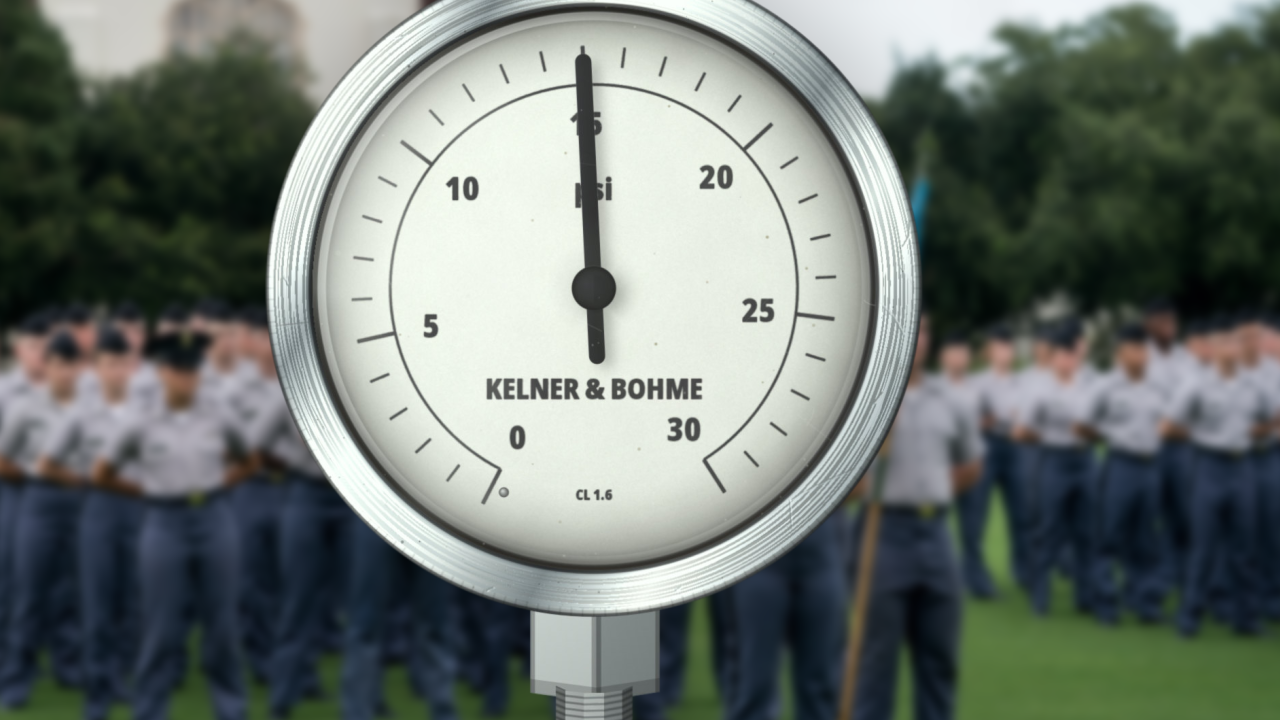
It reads value=15 unit=psi
